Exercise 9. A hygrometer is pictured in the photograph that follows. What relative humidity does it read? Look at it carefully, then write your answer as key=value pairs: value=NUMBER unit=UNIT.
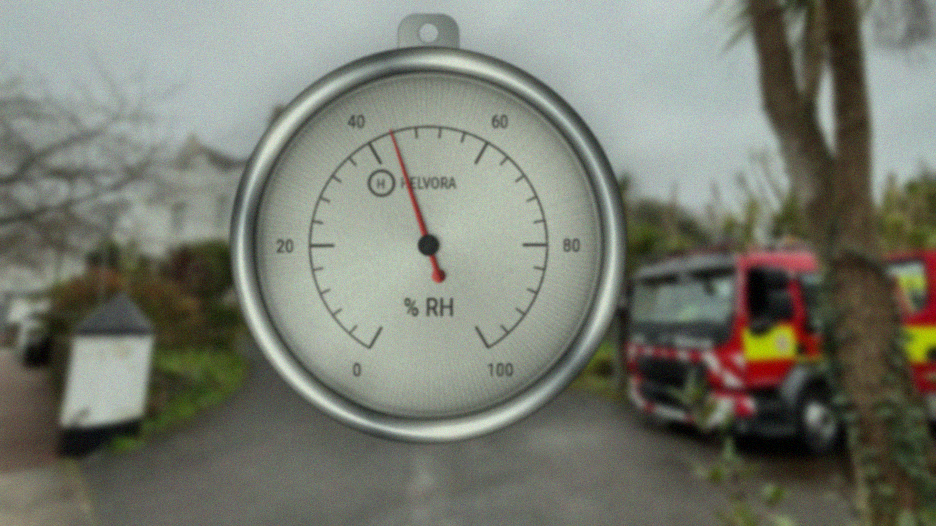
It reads value=44 unit=%
